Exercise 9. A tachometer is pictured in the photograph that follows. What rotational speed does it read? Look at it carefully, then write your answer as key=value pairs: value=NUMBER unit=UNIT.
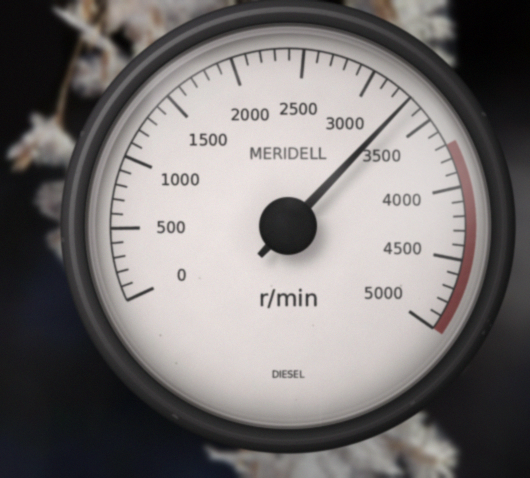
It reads value=3300 unit=rpm
